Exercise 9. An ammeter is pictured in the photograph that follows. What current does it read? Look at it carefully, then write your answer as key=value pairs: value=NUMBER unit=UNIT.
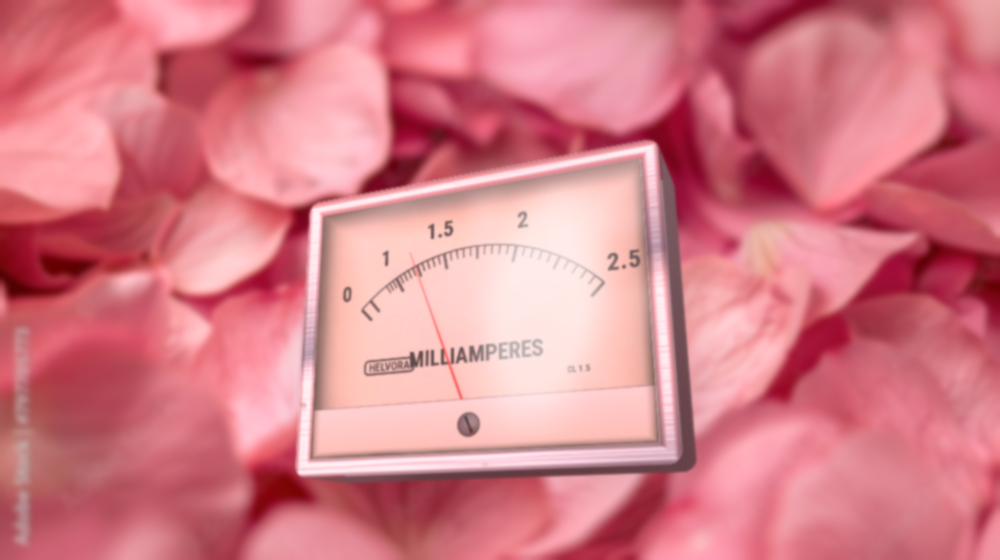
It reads value=1.25 unit=mA
